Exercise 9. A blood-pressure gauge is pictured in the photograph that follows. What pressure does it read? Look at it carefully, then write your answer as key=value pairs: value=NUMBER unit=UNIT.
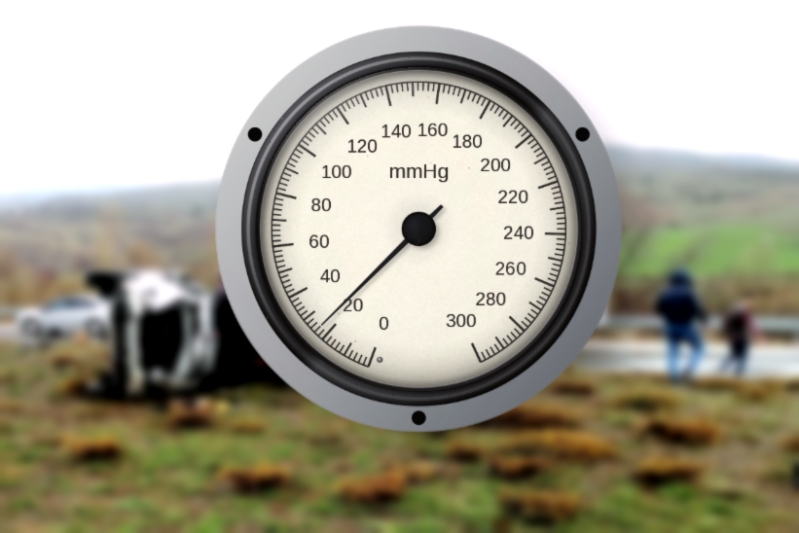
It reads value=24 unit=mmHg
